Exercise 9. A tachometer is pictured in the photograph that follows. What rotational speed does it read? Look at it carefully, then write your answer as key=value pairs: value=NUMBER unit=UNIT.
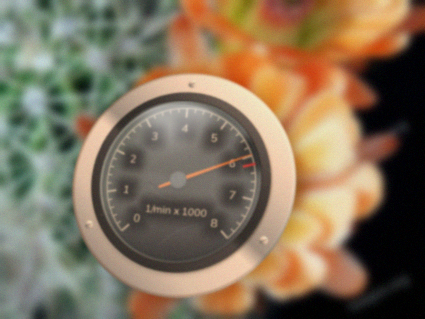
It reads value=6000 unit=rpm
